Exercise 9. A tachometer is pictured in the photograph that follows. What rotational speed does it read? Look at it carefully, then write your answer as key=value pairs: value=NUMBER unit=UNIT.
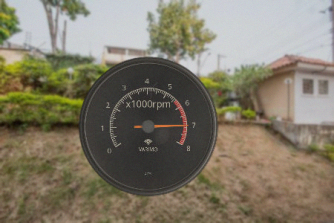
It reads value=7000 unit=rpm
